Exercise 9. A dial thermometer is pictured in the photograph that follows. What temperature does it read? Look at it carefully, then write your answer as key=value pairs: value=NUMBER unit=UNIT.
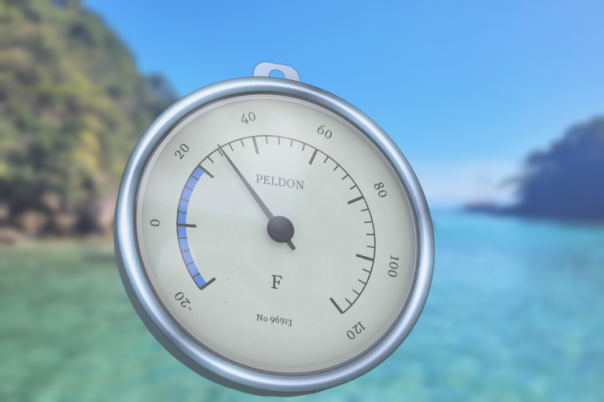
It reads value=28 unit=°F
